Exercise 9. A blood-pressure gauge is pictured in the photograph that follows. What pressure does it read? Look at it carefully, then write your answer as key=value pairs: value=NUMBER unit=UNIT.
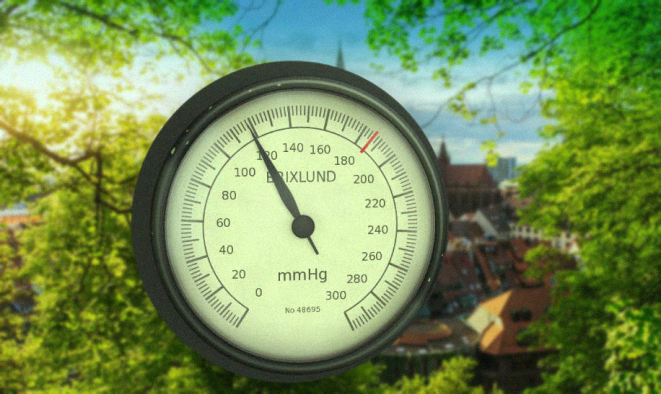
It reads value=118 unit=mmHg
